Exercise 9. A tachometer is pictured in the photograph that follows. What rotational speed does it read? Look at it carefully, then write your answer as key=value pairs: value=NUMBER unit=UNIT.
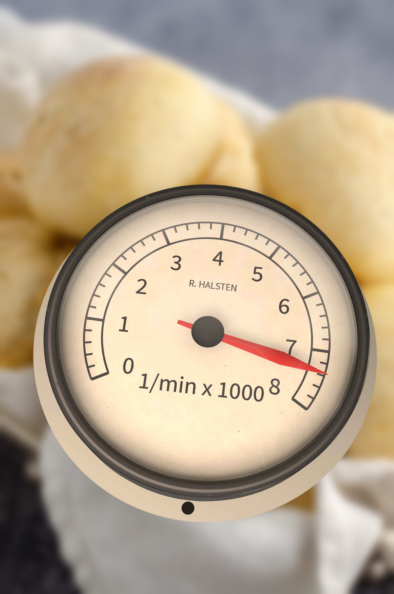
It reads value=7400 unit=rpm
